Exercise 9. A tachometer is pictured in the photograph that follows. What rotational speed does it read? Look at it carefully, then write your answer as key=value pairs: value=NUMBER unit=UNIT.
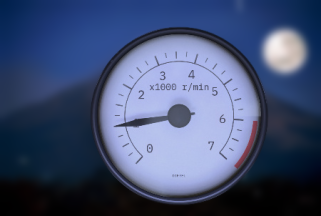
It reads value=1000 unit=rpm
